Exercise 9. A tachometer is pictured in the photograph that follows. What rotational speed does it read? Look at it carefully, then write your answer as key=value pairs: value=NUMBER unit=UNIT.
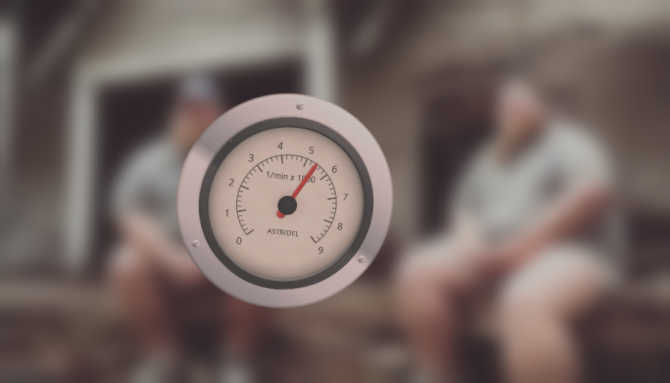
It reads value=5400 unit=rpm
